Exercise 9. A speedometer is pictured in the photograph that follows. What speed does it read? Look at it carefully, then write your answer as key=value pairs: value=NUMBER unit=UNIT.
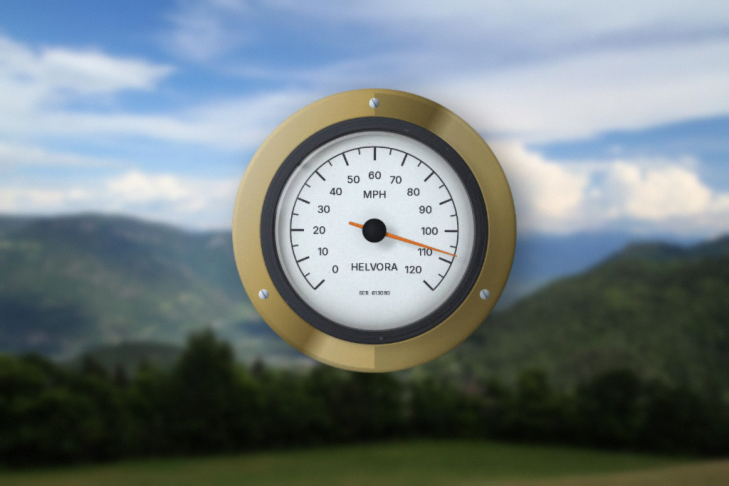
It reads value=107.5 unit=mph
